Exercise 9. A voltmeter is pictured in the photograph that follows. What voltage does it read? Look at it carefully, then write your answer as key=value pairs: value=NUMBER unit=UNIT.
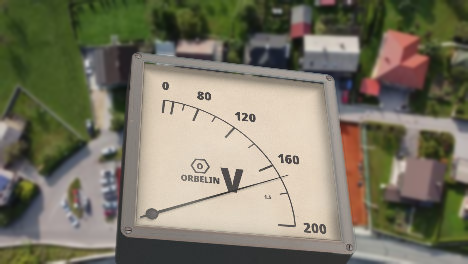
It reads value=170 unit=V
